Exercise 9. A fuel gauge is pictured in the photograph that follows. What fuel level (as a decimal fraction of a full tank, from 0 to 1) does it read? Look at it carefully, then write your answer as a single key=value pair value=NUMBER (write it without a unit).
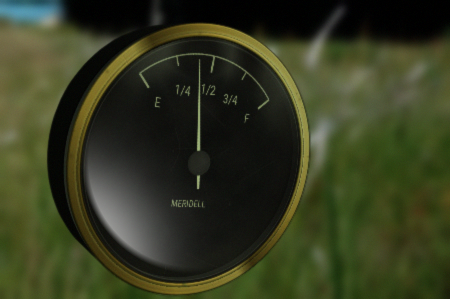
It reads value=0.375
